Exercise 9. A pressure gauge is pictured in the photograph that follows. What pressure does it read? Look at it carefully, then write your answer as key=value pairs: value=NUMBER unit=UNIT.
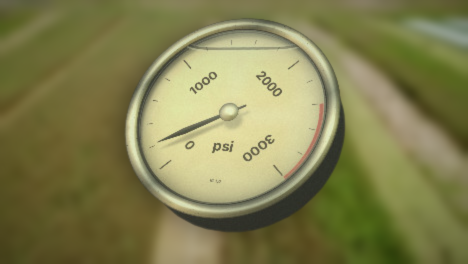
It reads value=200 unit=psi
